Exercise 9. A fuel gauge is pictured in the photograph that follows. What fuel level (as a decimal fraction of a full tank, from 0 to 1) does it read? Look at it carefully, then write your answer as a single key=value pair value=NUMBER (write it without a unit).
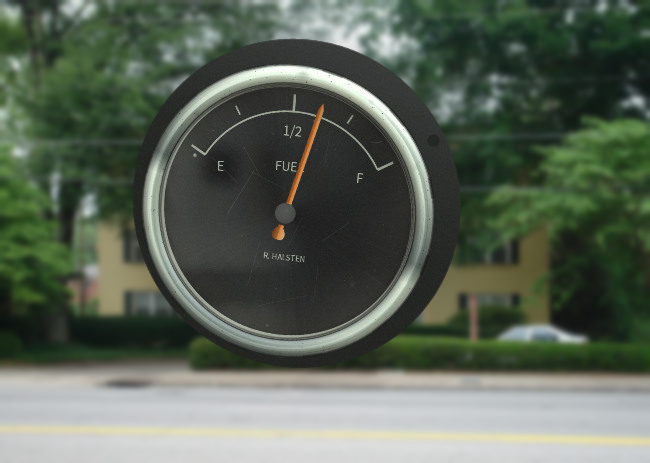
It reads value=0.625
